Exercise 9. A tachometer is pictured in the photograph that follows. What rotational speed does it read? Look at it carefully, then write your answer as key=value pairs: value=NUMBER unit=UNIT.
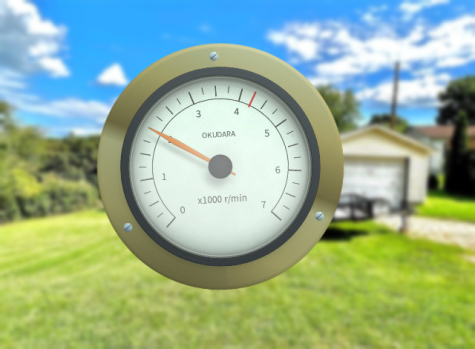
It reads value=2000 unit=rpm
